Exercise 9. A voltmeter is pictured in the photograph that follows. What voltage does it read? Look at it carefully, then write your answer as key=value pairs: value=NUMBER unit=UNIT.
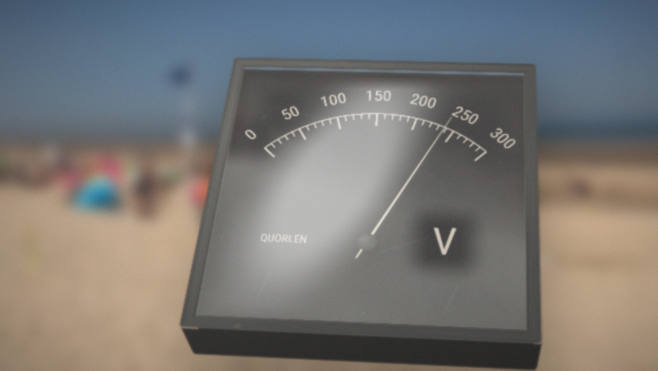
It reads value=240 unit=V
